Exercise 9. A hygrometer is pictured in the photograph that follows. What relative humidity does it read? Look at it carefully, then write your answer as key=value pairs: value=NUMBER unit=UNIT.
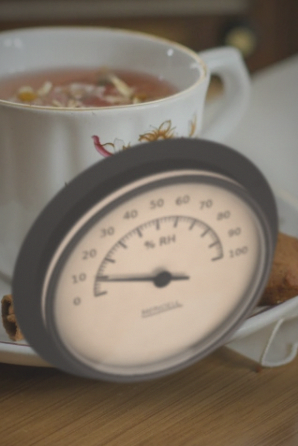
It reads value=10 unit=%
